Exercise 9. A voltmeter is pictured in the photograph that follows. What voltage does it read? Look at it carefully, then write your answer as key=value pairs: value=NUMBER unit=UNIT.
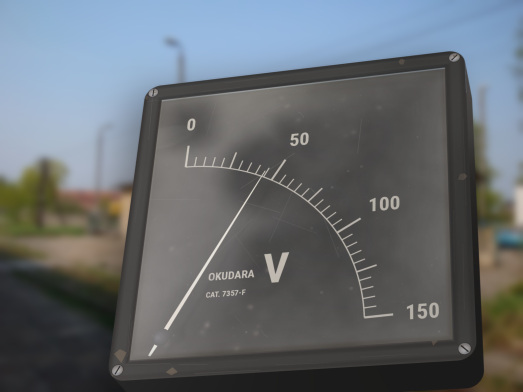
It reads value=45 unit=V
